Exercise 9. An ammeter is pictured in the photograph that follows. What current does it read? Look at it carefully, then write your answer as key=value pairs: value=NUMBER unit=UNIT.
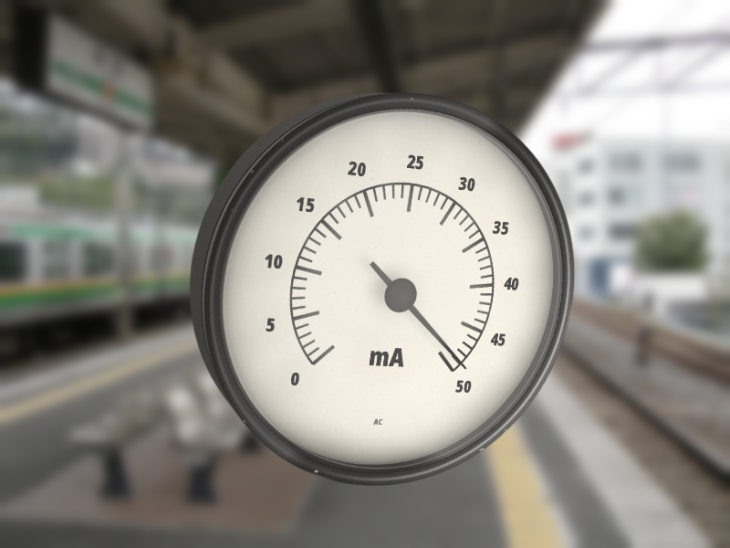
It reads value=49 unit=mA
